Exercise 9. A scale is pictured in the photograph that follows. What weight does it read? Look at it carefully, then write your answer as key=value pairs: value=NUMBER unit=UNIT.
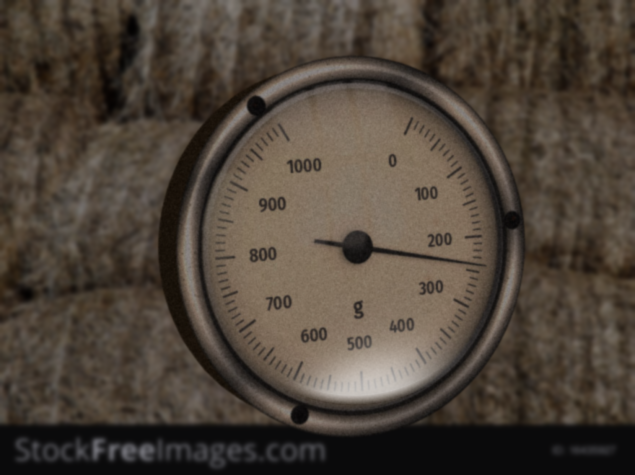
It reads value=240 unit=g
